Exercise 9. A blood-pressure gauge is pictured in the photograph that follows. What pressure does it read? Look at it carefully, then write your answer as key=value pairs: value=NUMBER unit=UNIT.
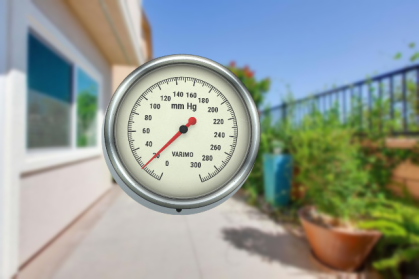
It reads value=20 unit=mmHg
